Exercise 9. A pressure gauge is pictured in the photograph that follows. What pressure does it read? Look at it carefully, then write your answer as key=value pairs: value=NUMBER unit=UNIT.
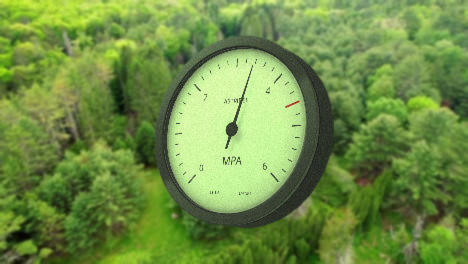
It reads value=3.4 unit=MPa
